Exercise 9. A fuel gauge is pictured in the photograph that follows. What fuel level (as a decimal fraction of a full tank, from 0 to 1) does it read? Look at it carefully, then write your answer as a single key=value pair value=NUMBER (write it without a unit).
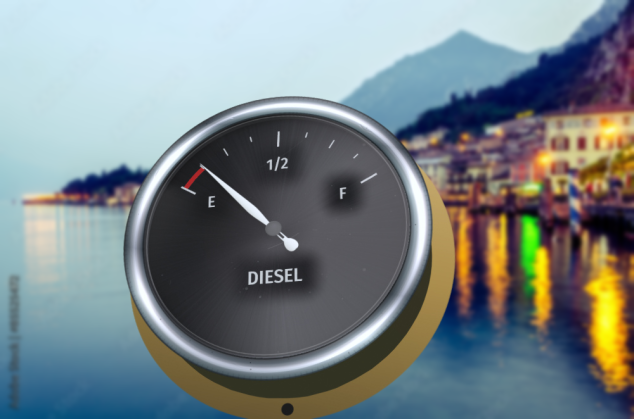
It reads value=0.125
